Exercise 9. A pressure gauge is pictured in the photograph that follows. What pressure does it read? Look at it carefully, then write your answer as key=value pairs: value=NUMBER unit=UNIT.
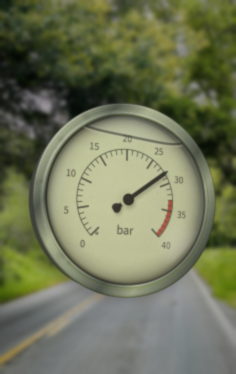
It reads value=28 unit=bar
